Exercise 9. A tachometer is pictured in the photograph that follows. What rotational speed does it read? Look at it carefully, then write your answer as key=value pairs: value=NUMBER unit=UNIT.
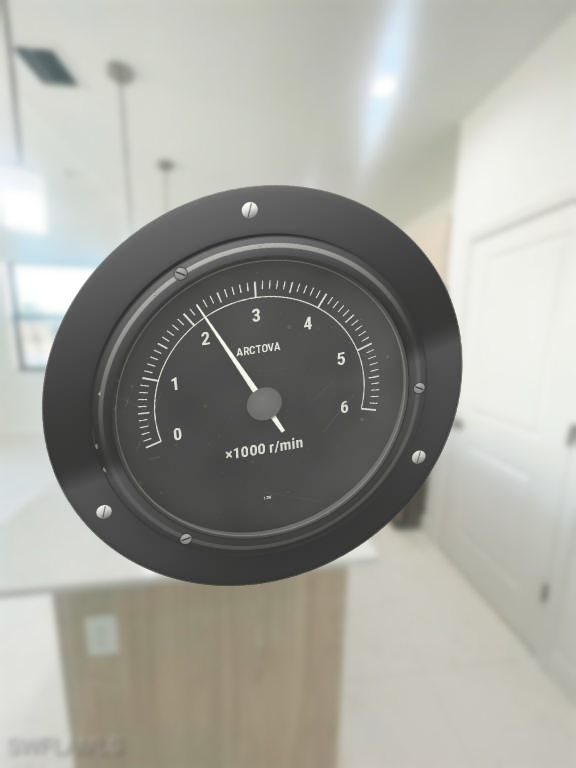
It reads value=2200 unit=rpm
